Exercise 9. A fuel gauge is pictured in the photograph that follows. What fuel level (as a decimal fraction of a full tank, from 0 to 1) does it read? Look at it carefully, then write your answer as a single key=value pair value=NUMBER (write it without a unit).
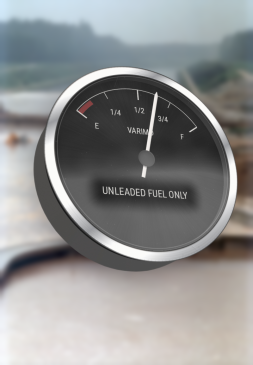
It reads value=0.625
